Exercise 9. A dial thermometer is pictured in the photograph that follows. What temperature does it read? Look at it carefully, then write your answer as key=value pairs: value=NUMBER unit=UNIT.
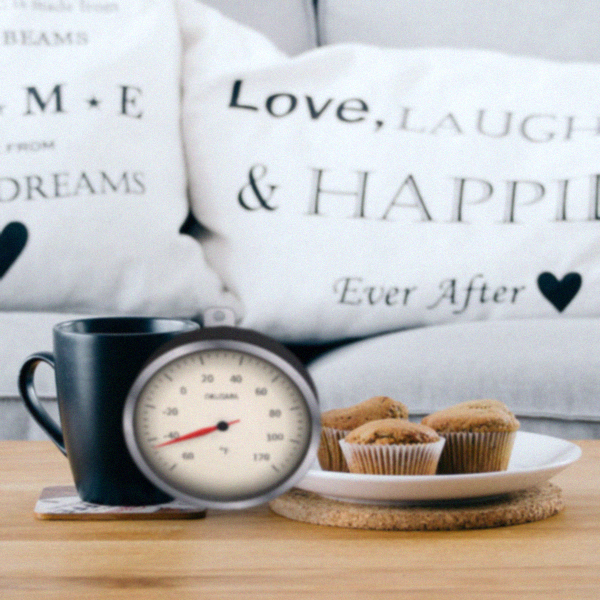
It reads value=-44 unit=°F
